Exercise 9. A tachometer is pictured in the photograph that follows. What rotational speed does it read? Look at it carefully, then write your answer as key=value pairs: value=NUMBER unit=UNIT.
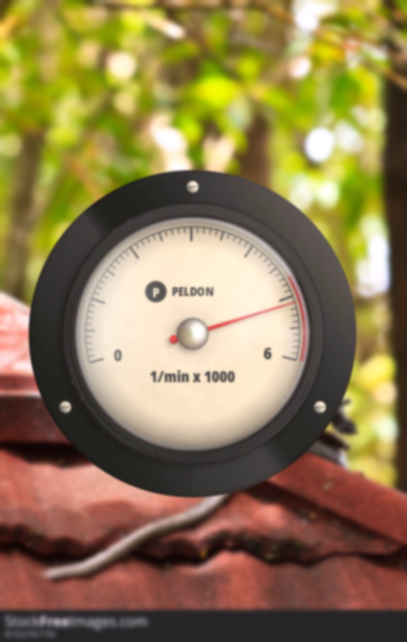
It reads value=5100 unit=rpm
